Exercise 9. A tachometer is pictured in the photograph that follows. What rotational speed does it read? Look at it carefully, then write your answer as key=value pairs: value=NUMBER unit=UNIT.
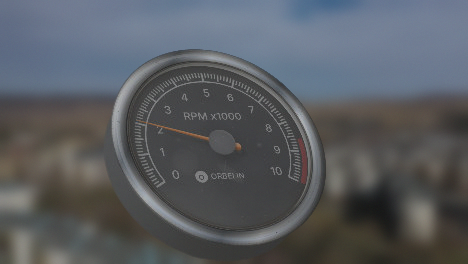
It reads value=2000 unit=rpm
